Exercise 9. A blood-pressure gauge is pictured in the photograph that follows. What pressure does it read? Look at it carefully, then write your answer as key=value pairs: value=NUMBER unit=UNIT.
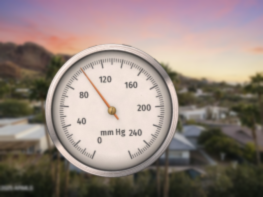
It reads value=100 unit=mmHg
